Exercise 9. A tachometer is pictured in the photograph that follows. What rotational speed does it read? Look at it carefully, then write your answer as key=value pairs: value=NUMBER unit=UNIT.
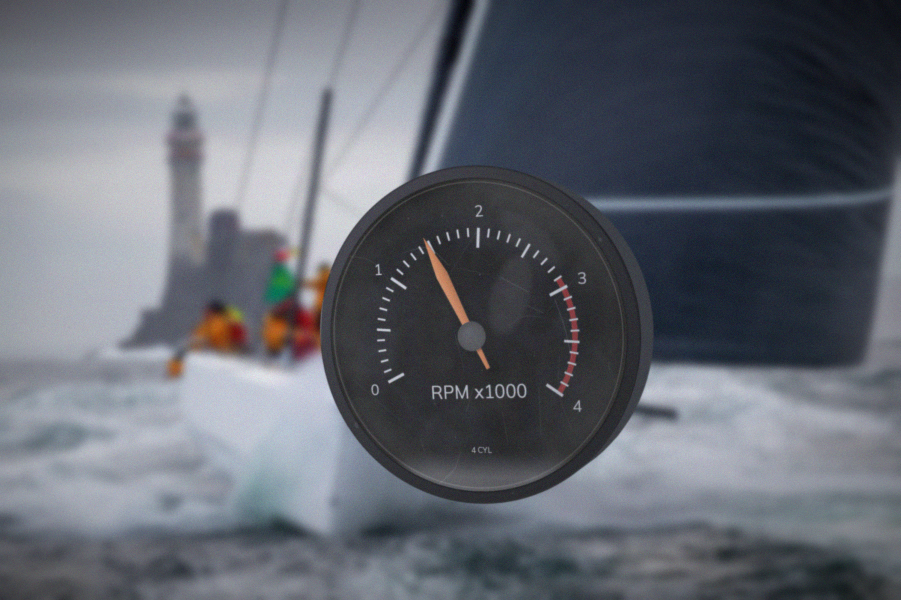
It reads value=1500 unit=rpm
